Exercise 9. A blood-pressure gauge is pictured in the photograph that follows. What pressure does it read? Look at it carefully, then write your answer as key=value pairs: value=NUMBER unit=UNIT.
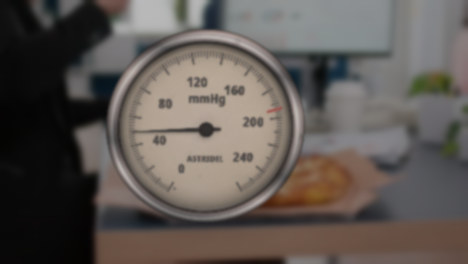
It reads value=50 unit=mmHg
